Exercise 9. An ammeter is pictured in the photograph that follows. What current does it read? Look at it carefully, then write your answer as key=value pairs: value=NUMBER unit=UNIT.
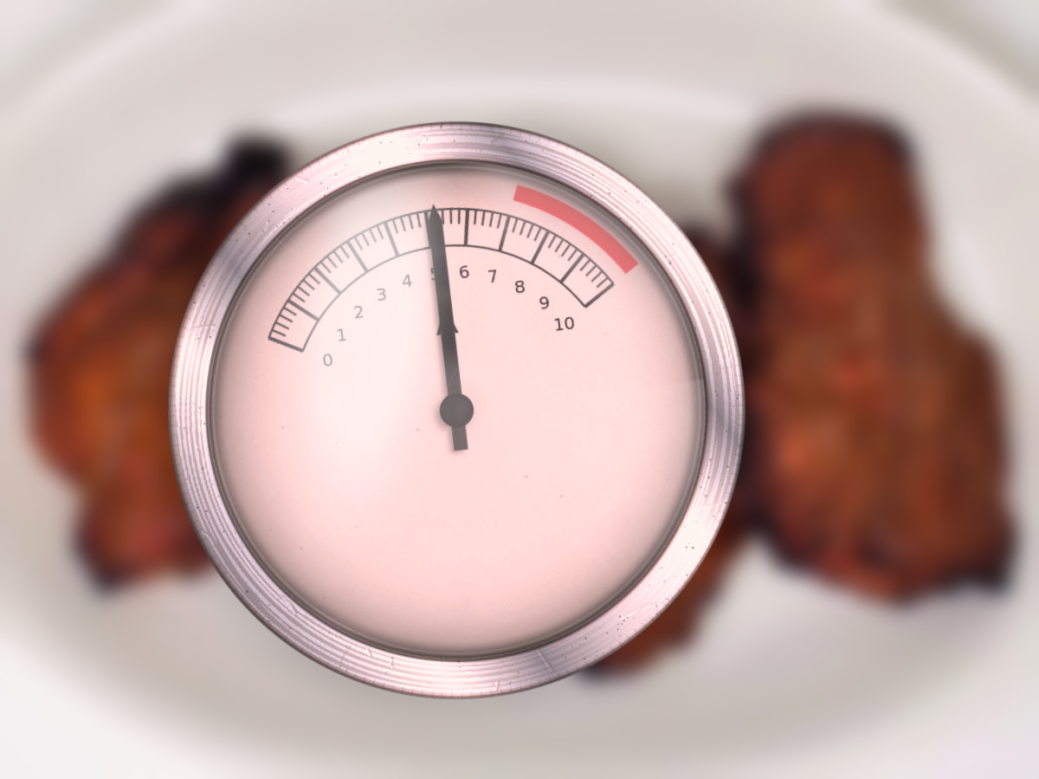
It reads value=5.2 unit=A
